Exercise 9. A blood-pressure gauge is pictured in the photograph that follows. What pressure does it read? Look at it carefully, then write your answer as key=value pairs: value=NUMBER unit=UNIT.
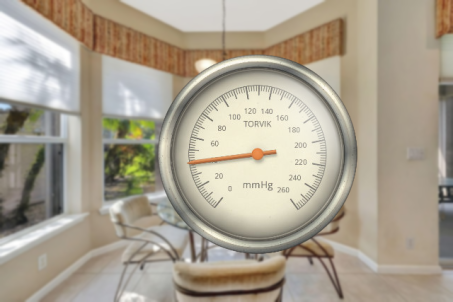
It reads value=40 unit=mmHg
